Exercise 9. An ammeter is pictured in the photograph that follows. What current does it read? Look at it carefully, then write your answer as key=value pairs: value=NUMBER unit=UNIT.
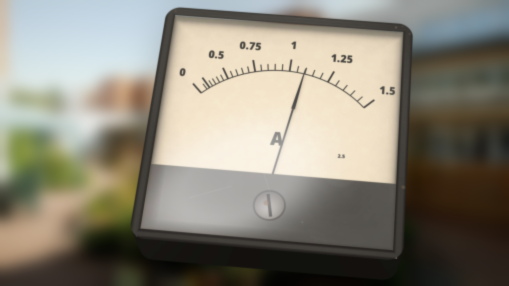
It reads value=1.1 unit=A
